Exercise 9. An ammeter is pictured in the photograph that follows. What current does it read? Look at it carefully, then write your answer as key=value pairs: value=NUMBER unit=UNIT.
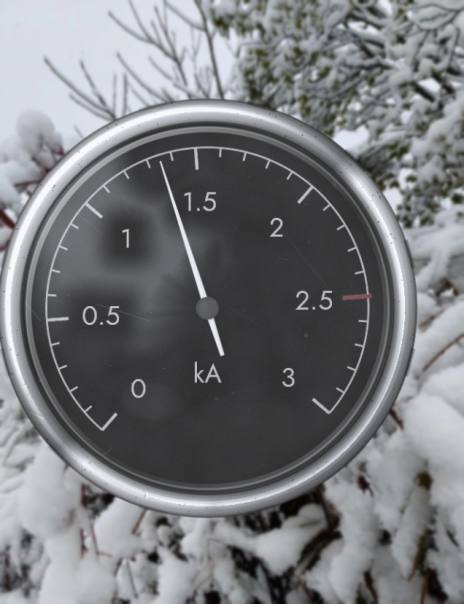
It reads value=1.35 unit=kA
